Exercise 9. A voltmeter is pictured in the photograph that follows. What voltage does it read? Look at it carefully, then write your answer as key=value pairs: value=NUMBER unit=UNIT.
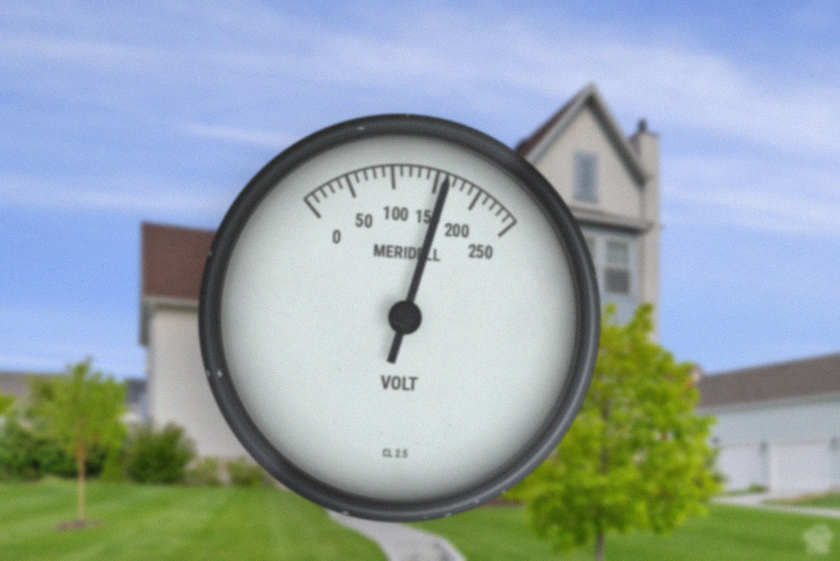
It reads value=160 unit=V
